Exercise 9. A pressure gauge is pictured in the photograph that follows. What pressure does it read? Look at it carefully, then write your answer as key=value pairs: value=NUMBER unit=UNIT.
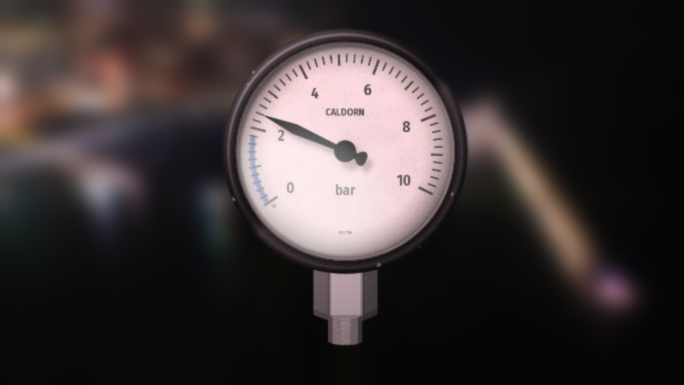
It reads value=2.4 unit=bar
